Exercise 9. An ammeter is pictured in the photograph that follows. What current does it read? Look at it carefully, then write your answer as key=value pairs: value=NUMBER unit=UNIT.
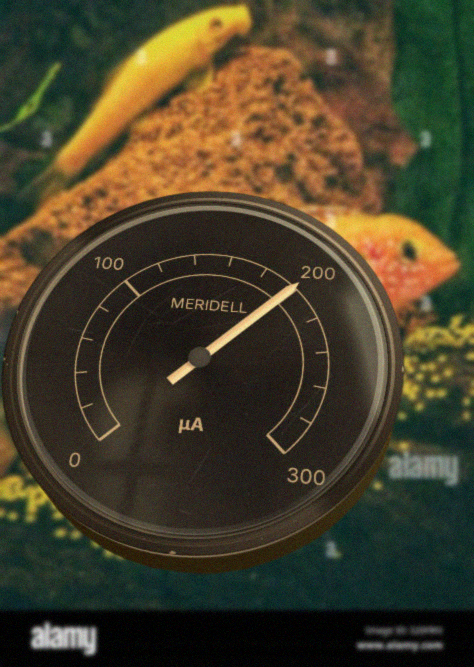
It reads value=200 unit=µA
